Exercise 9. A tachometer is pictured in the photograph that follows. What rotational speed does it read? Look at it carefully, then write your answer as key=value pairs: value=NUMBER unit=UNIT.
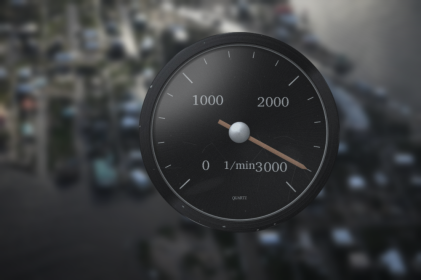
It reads value=2800 unit=rpm
